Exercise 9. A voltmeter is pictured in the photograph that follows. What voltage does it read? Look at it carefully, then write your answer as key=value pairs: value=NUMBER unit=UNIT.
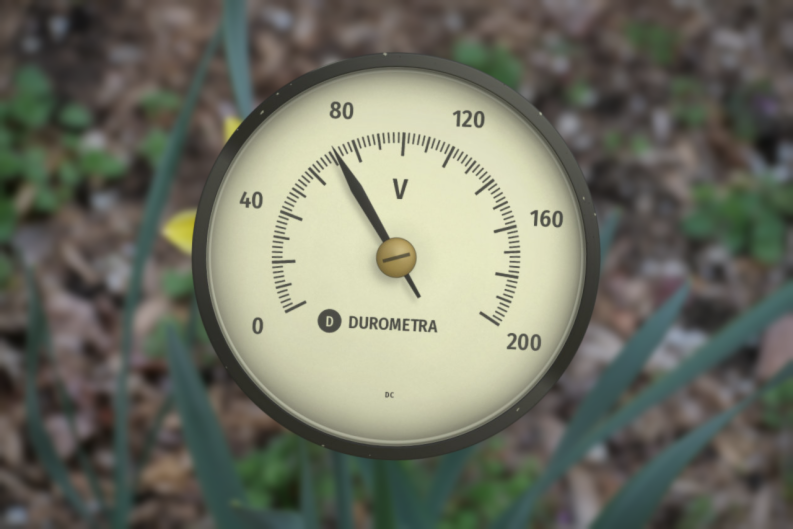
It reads value=72 unit=V
